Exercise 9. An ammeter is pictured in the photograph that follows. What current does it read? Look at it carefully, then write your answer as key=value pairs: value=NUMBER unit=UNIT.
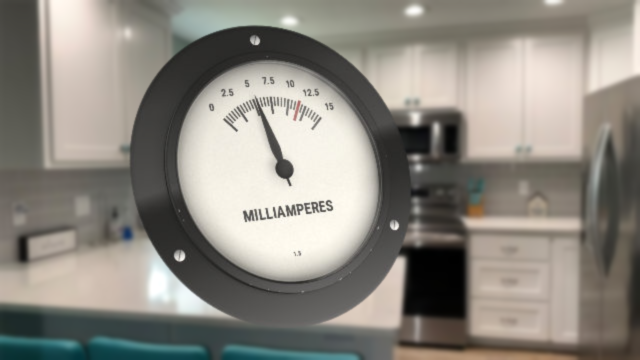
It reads value=5 unit=mA
